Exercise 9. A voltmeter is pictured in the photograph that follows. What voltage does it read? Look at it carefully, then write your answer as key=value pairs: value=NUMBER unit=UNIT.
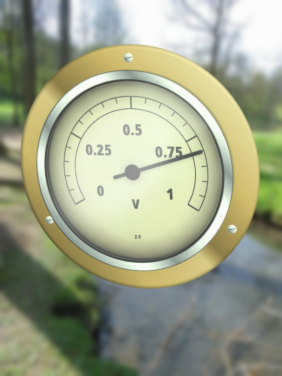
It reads value=0.8 unit=V
